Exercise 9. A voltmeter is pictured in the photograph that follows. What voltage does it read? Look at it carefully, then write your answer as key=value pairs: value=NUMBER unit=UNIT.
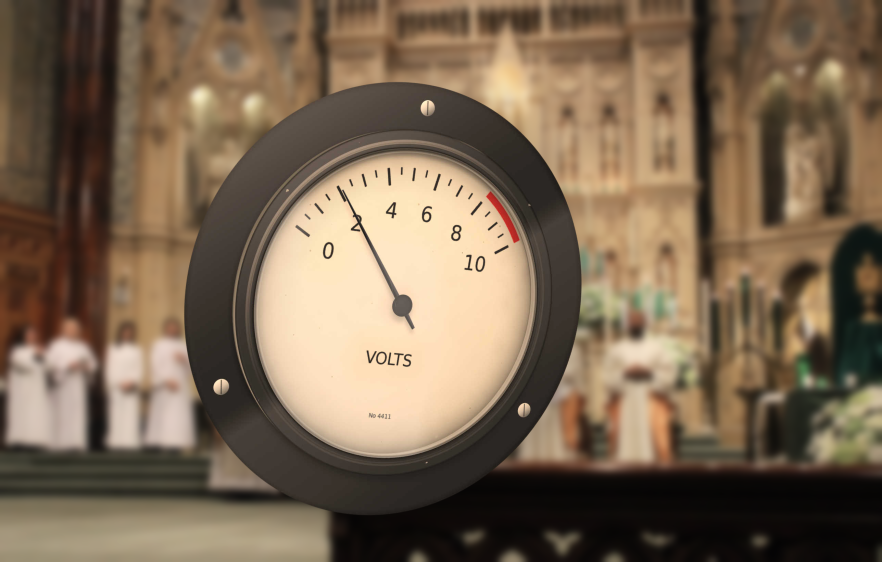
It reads value=2 unit=V
